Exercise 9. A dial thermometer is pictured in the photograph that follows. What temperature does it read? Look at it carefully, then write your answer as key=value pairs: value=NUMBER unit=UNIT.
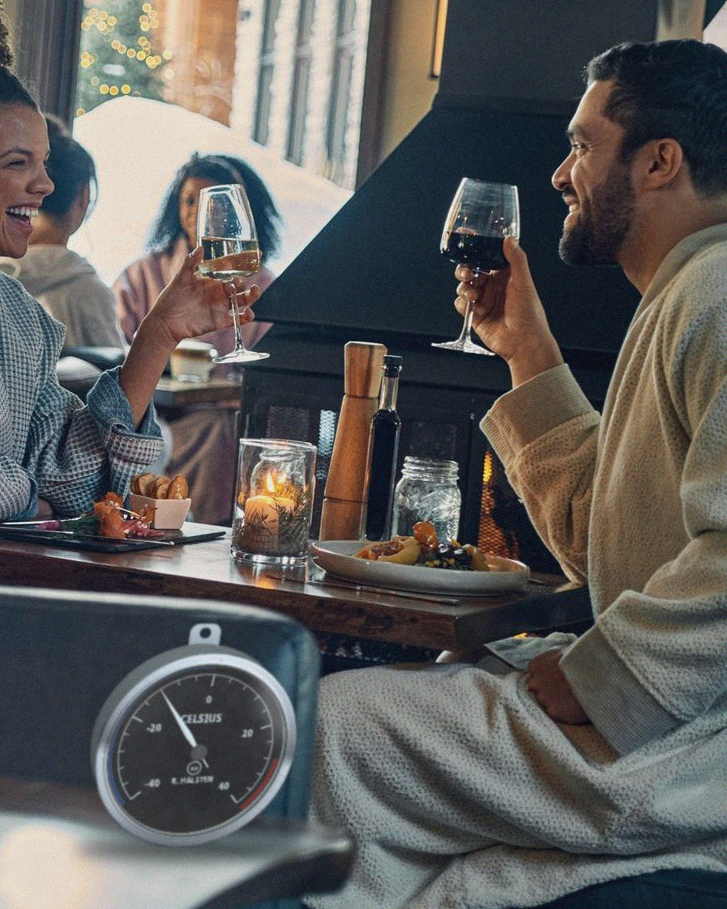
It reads value=-12 unit=°C
